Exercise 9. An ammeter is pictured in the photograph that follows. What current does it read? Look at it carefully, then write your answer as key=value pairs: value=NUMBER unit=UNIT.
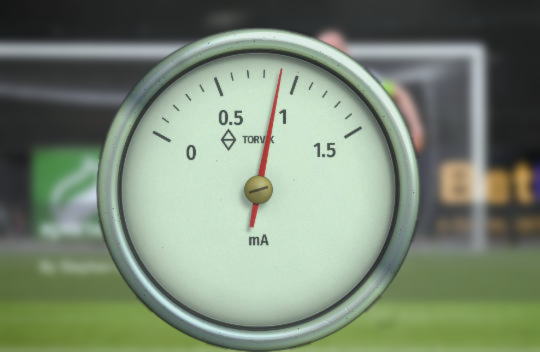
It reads value=0.9 unit=mA
